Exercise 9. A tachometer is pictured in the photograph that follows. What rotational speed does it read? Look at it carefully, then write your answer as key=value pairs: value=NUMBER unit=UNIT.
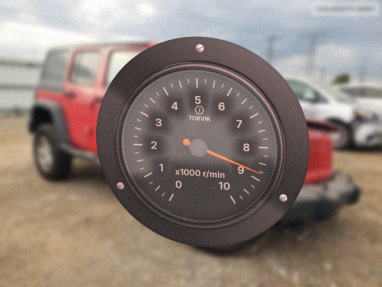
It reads value=8750 unit=rpm
